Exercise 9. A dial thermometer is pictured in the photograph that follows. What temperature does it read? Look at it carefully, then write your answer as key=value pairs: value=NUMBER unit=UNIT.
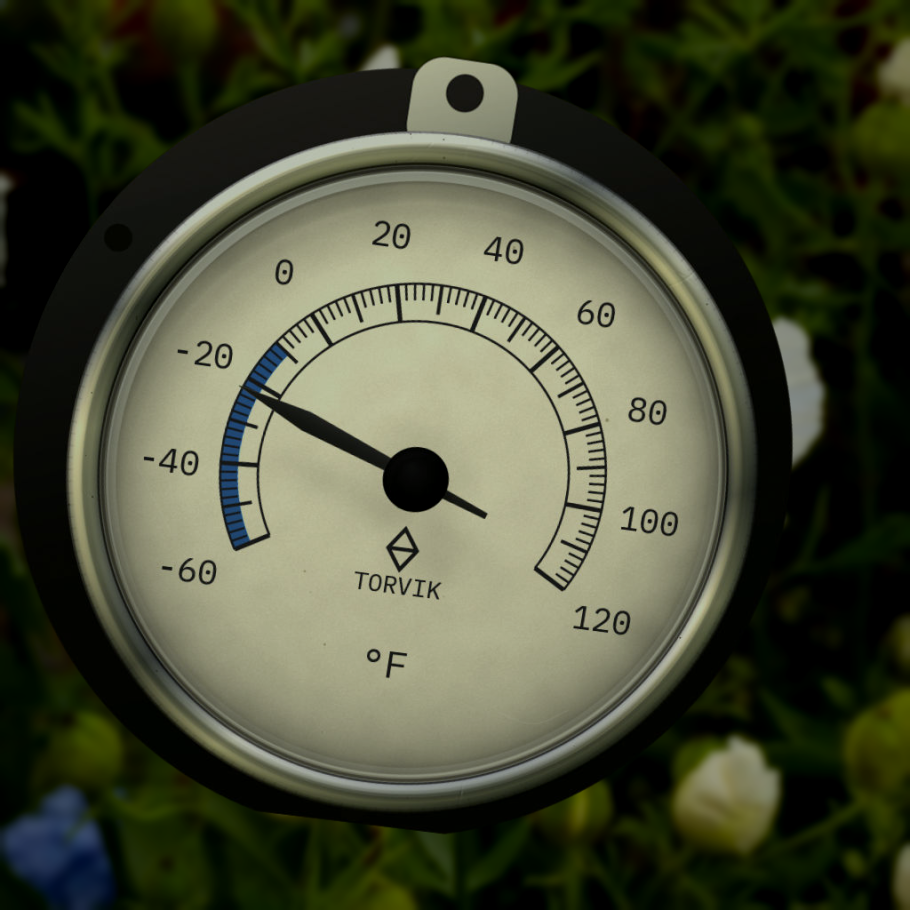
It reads value=-22 unit=°F
